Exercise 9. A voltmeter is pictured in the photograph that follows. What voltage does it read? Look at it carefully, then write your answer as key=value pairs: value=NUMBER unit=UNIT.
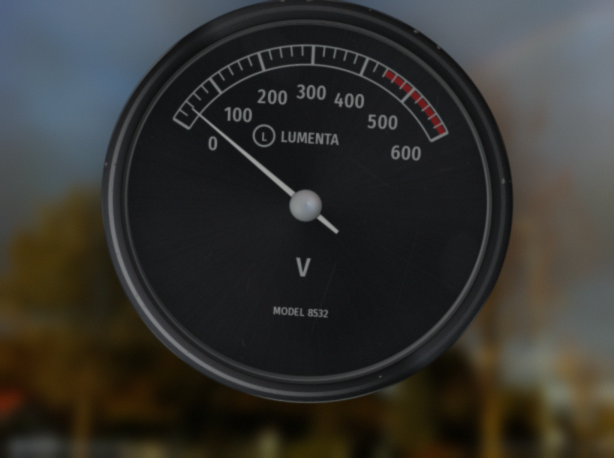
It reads value=40 unit=V
